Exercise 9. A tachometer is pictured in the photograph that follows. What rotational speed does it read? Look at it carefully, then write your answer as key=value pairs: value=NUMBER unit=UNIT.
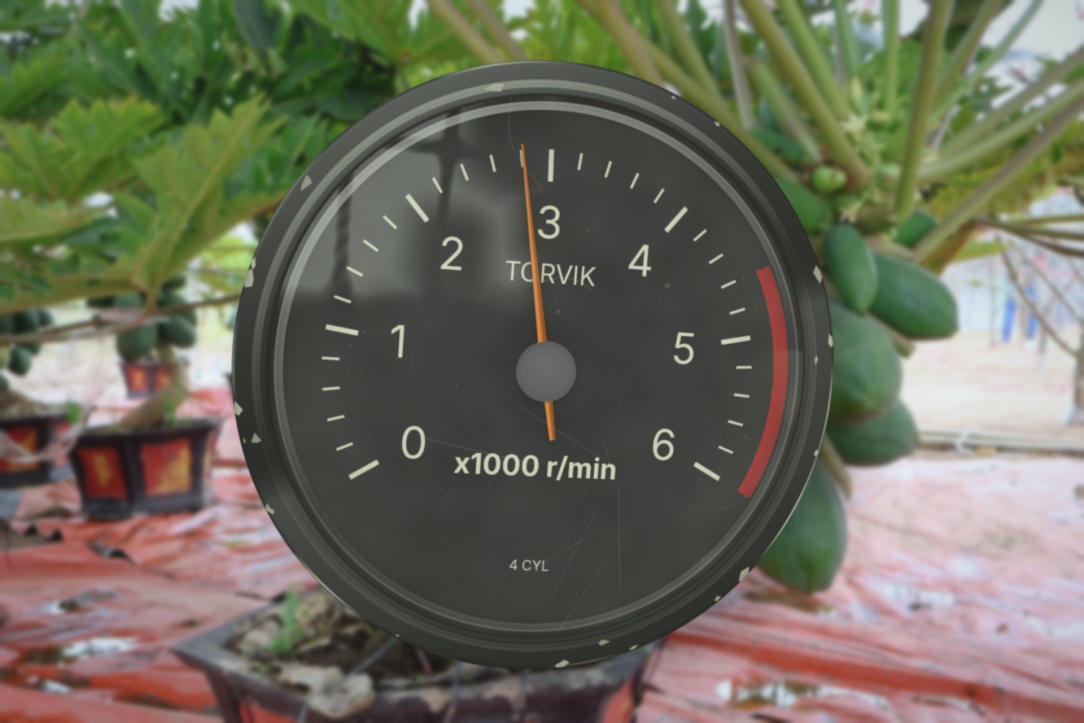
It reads value=2800 unit=rpm
